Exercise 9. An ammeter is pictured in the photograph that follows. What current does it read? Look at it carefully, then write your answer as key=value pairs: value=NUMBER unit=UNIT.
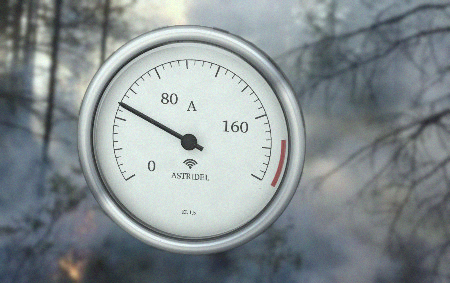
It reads value=50 unit=A
